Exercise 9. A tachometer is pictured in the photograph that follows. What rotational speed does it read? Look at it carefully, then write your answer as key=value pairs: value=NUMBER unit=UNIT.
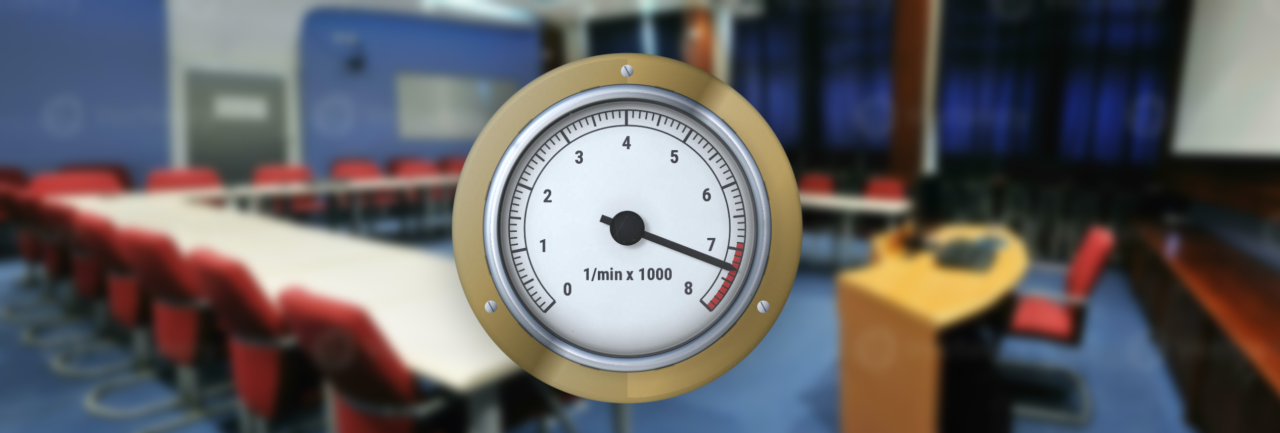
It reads value=7300 unit=rpm
